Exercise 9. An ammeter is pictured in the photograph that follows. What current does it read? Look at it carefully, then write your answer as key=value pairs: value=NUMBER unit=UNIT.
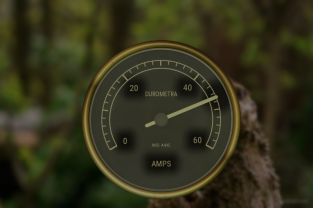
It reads value=47 unit=A
